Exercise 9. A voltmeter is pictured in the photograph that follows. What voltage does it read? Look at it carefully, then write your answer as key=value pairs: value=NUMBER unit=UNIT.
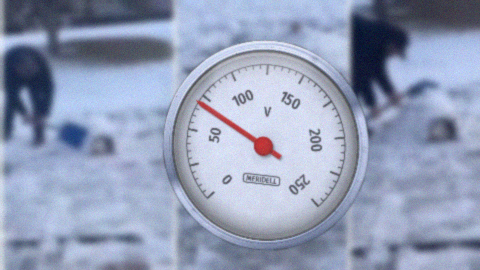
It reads value=70 unit=V
